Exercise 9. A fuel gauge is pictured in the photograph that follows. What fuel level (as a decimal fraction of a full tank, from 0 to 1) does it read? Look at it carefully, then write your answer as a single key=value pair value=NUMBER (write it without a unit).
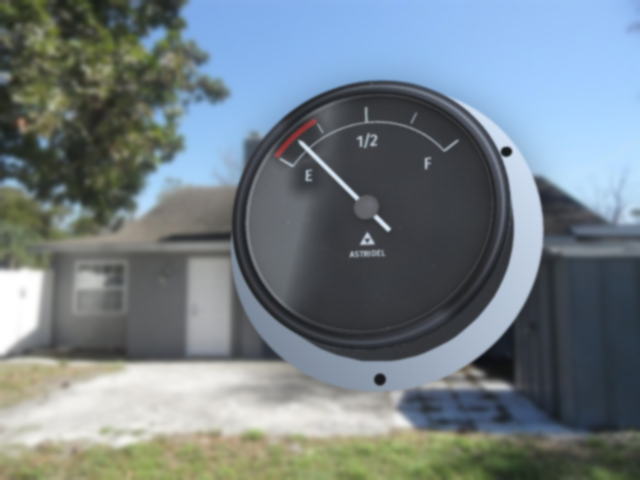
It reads value=0.125
